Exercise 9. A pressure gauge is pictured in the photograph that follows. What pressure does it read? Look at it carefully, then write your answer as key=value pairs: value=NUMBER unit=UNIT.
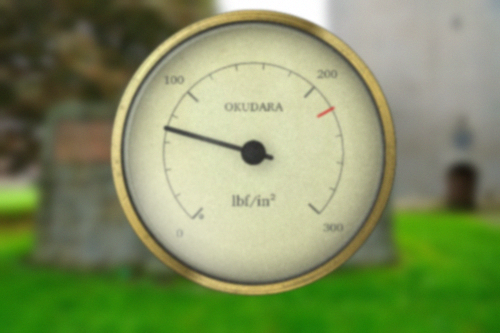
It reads value=70 unit=psi
